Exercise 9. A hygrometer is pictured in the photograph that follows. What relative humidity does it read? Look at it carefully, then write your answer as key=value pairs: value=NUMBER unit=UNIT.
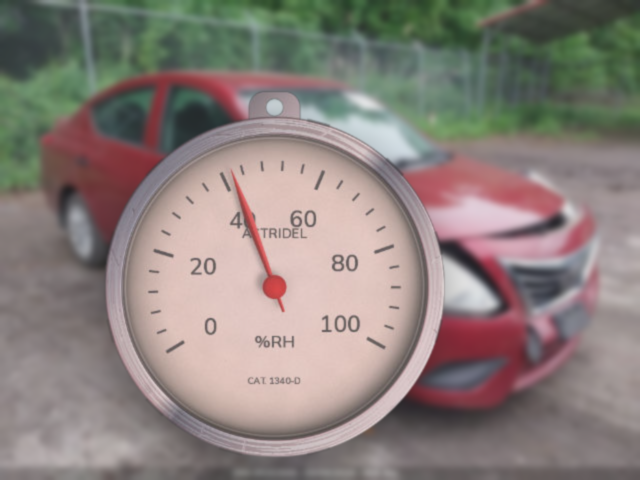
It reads value=42 unit=%
